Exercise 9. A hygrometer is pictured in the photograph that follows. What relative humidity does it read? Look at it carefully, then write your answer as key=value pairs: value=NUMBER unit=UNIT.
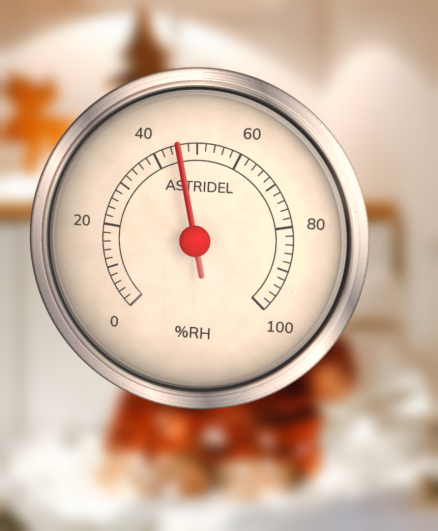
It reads value=46 unit=%
